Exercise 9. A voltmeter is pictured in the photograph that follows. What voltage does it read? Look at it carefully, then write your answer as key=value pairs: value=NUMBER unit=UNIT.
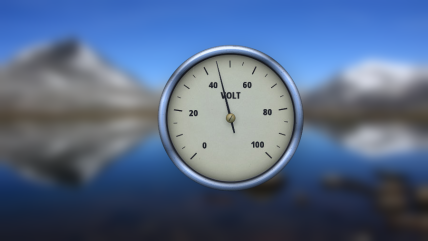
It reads value=45 unit=V
